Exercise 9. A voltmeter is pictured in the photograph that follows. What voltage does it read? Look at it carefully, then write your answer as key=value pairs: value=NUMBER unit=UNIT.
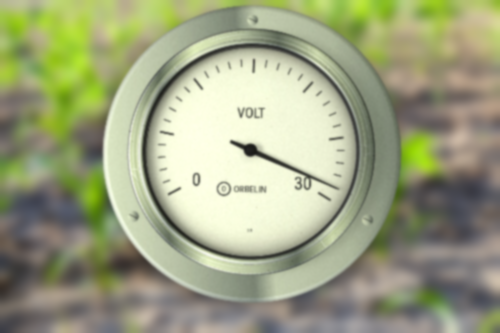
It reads value=29 unit=V
